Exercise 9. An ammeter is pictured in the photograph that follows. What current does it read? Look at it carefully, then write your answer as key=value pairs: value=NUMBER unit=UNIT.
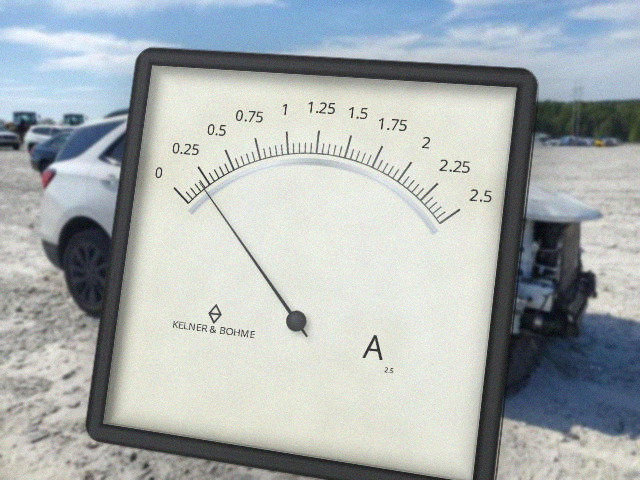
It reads value=0.2 unit=A
